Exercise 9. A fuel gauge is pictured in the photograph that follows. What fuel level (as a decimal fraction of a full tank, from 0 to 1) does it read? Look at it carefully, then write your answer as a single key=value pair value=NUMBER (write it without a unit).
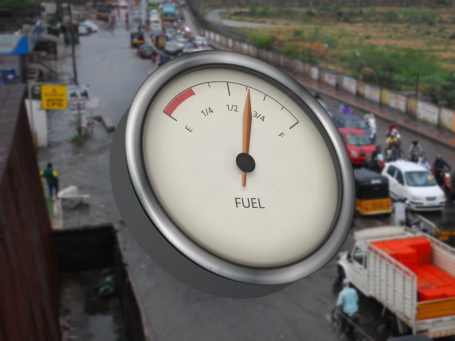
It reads value=0.625
